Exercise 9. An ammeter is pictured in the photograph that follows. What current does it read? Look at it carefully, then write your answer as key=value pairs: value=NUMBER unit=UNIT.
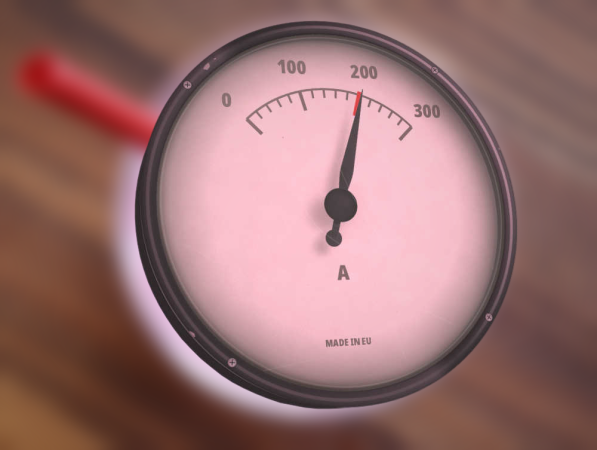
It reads value=200 unit=A
